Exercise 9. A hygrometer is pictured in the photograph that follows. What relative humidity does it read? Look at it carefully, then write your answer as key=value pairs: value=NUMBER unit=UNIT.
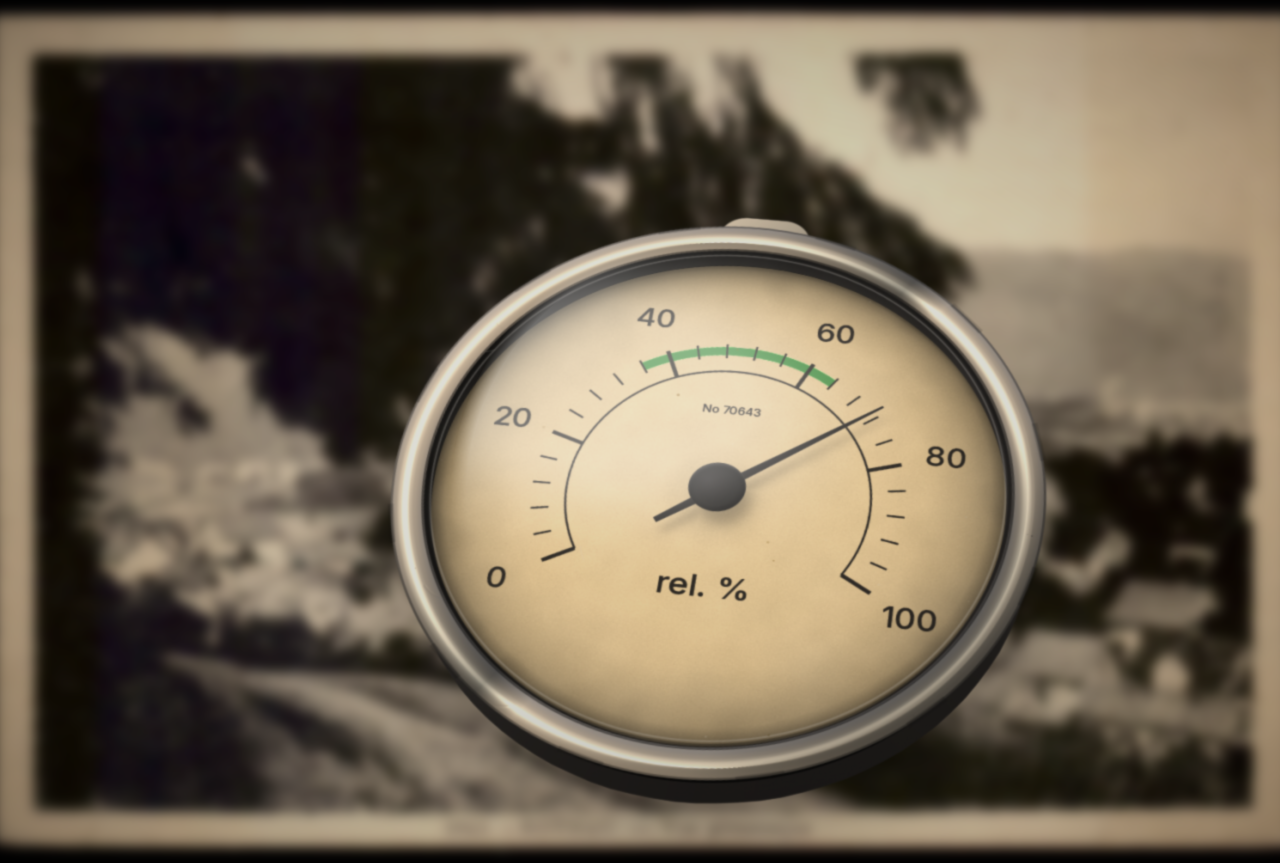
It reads value=72 unit=%
